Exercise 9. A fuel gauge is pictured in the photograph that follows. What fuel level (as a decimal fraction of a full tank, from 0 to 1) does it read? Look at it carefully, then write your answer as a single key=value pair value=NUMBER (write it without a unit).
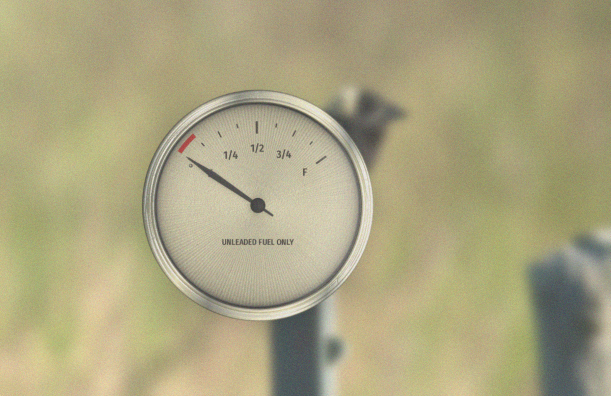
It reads value=0
